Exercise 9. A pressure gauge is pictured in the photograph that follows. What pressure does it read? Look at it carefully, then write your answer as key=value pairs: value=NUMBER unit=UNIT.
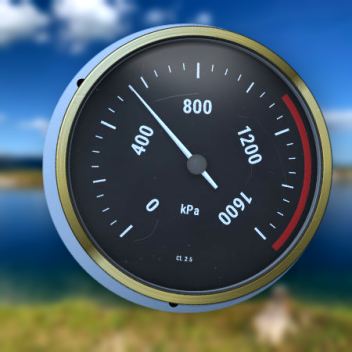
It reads value=550 unit=kPa
